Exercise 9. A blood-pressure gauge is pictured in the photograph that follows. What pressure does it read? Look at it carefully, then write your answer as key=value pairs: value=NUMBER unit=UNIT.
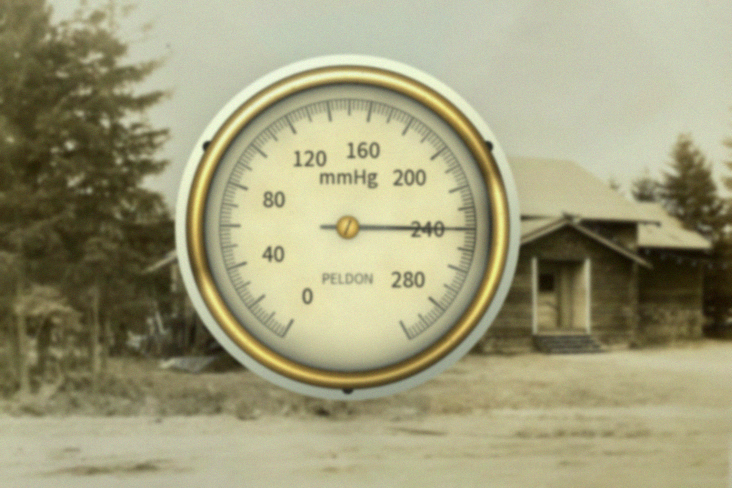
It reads value=240 unit=mmHg
